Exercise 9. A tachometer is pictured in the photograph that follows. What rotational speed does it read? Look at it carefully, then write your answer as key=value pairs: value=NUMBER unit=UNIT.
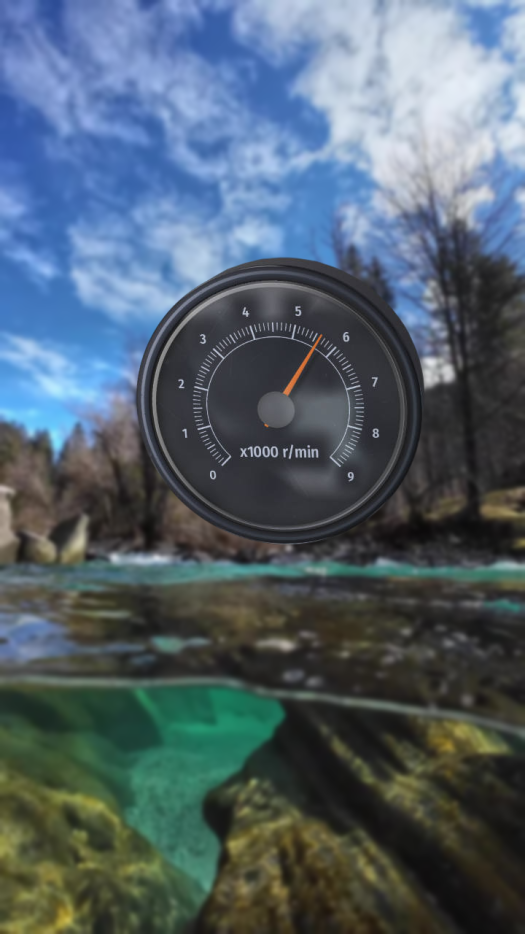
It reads value=5600 unit=rpm
